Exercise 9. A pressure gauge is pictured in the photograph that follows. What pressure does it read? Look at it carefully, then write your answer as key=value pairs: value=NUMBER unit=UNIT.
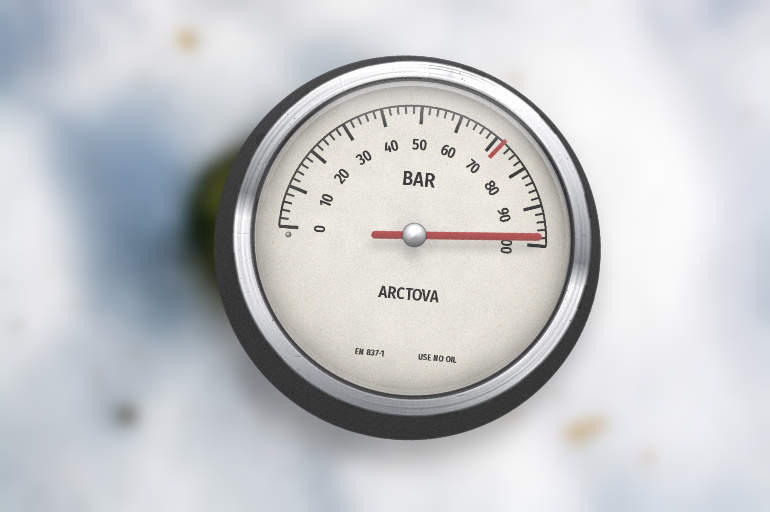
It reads value=98 unit=bar
